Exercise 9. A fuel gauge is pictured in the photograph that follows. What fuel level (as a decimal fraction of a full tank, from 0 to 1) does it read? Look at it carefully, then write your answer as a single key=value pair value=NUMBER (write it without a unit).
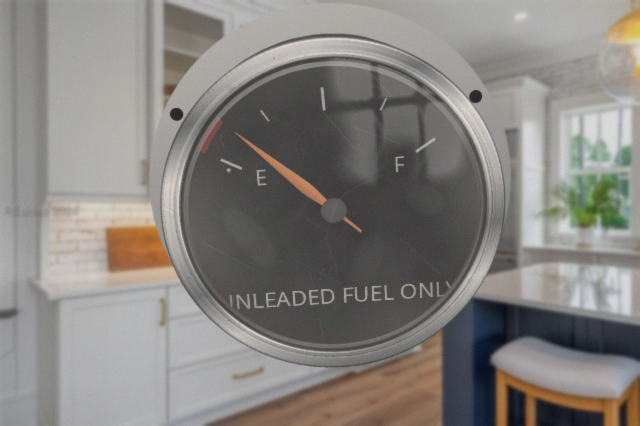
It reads value=0.125
